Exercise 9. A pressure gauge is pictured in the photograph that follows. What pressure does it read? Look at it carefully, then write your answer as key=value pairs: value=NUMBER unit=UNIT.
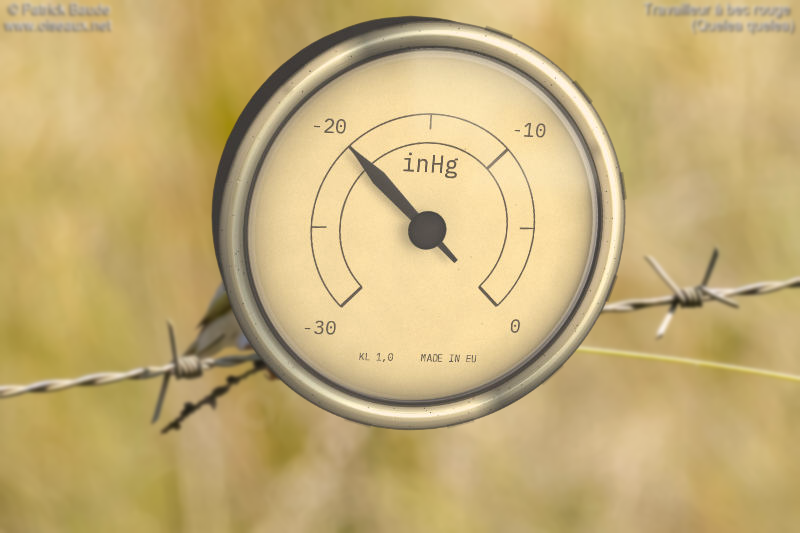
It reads value=-20 unit=inHg
